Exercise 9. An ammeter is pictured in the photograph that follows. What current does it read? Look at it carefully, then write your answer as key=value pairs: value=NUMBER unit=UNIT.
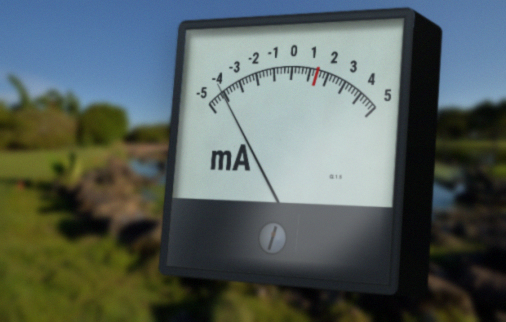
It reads value=-4 unit=mA
